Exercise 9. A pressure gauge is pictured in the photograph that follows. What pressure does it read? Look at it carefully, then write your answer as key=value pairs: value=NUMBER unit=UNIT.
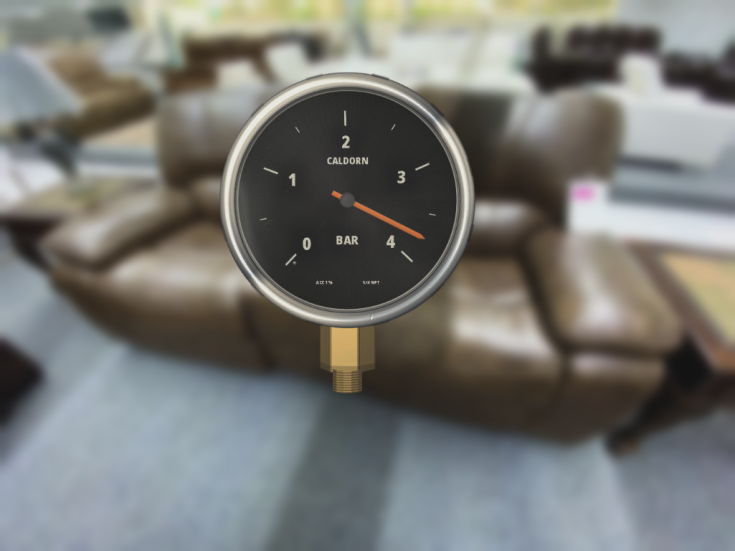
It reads value=3.75 unit=bar
